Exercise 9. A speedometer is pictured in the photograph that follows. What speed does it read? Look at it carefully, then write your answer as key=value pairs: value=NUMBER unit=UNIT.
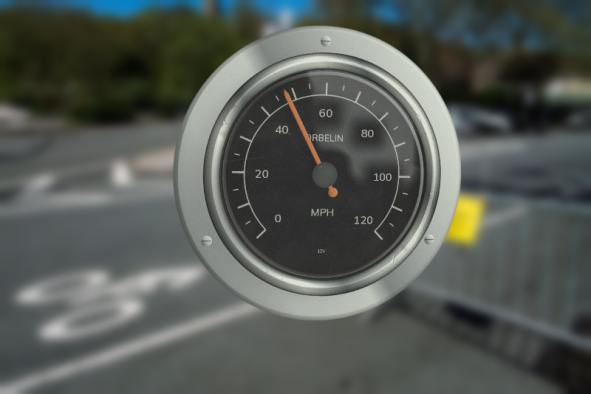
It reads value=47.5 unit=mph
